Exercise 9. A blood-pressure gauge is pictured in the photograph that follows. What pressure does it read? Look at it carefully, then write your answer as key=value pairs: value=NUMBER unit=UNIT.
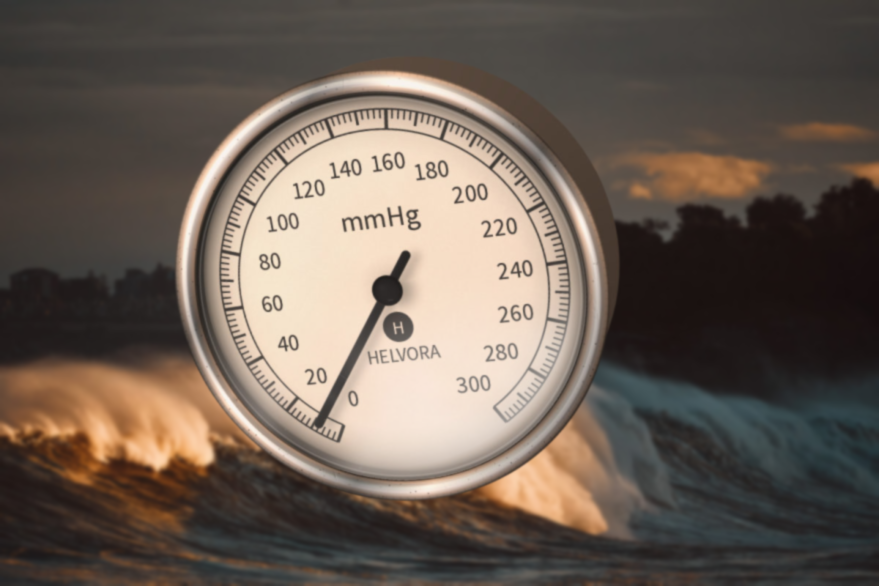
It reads value=8 unit=mmHg
